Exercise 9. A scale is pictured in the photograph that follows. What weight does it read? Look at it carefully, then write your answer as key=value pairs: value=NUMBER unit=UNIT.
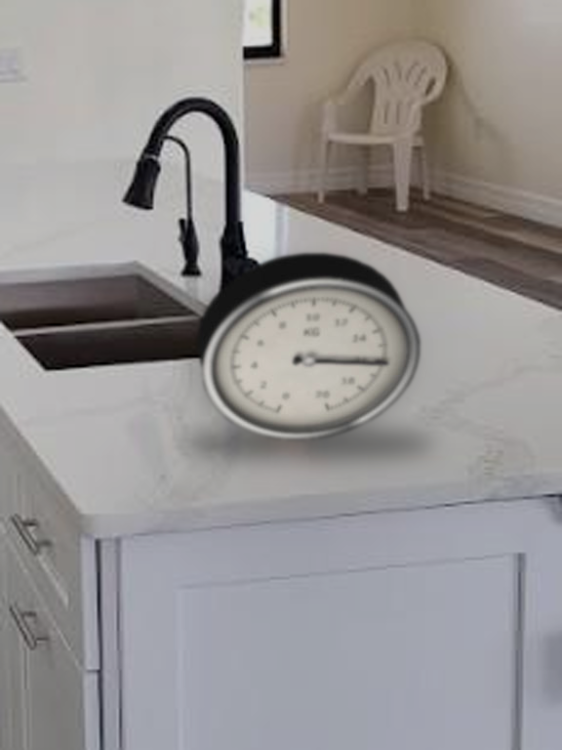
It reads value=16 unit=kg
